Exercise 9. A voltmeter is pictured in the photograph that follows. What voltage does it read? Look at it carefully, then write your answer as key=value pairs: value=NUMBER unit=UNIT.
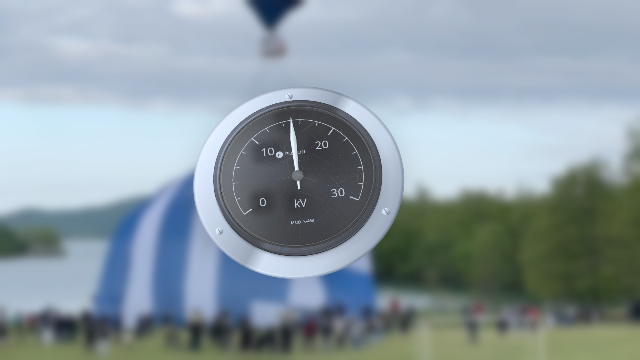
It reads value=15 unit=kV
